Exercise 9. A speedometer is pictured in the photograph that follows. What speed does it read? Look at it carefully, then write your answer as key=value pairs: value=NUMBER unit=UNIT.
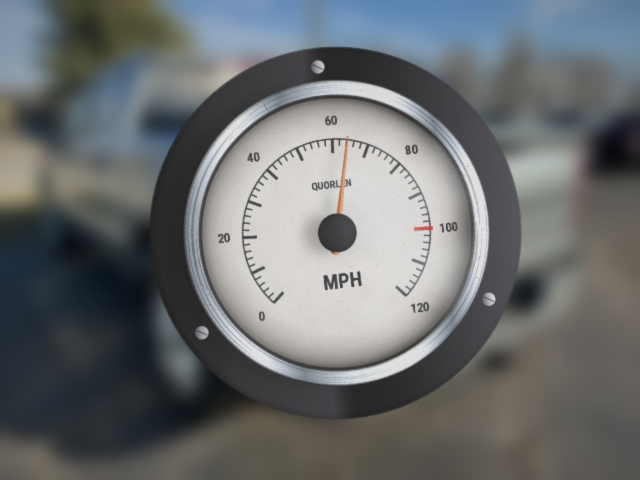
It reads value=64 unit=mph
